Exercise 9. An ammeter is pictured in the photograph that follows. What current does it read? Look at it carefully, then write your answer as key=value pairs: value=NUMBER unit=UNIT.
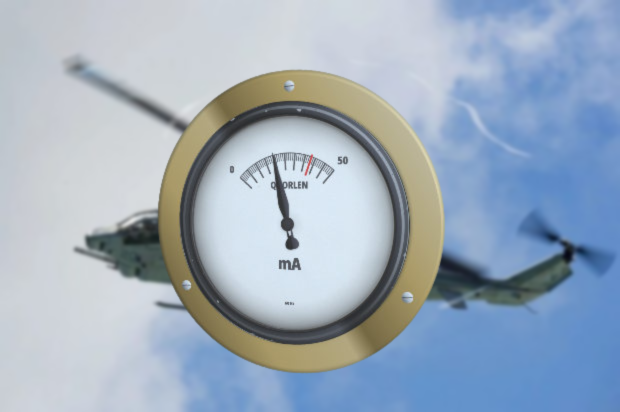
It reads value=20 unit=mA
